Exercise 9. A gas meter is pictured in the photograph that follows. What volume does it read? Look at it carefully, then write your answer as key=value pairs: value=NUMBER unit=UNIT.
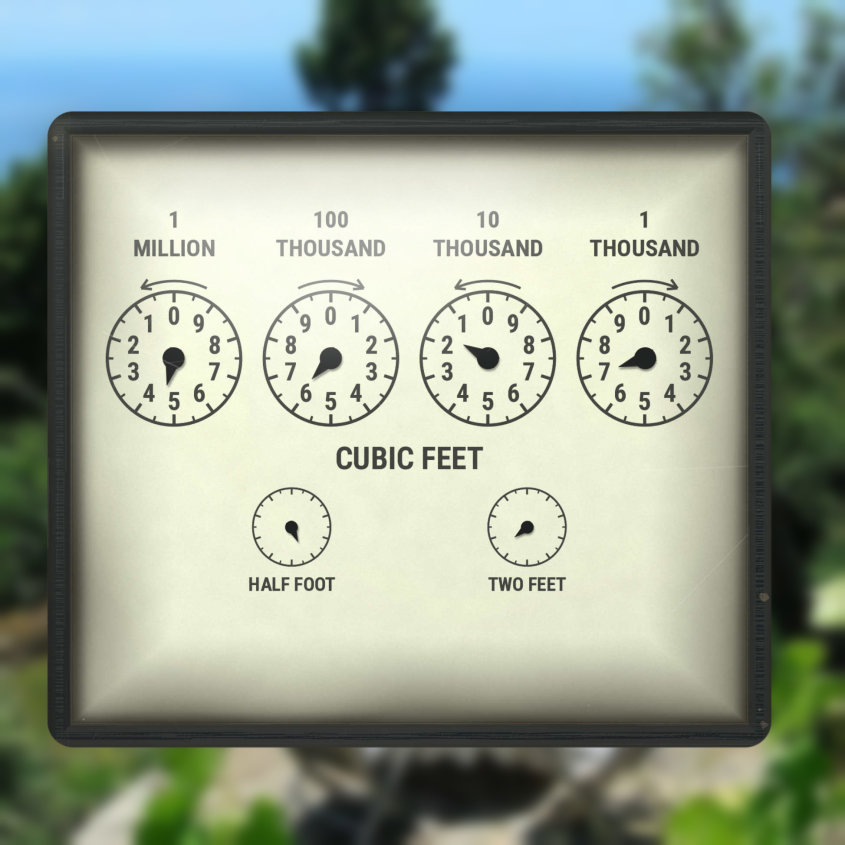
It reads value=461700 unit=ft³
